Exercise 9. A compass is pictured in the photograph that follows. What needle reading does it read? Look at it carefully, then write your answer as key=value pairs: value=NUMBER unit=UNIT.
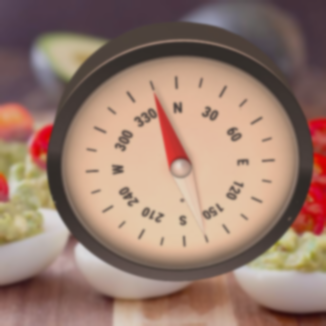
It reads value=345 unit=°
